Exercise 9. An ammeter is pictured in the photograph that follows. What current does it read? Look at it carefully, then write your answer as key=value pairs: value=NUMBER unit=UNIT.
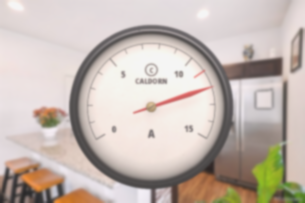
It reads value=12 unit=A
